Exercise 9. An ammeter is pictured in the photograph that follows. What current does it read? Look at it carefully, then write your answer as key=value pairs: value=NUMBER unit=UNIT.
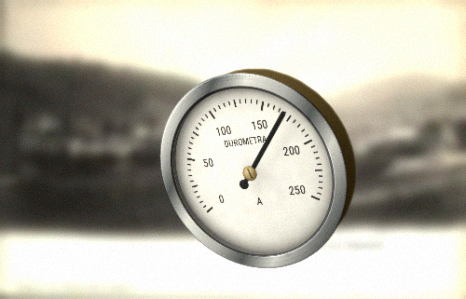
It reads value=170 unit=A
